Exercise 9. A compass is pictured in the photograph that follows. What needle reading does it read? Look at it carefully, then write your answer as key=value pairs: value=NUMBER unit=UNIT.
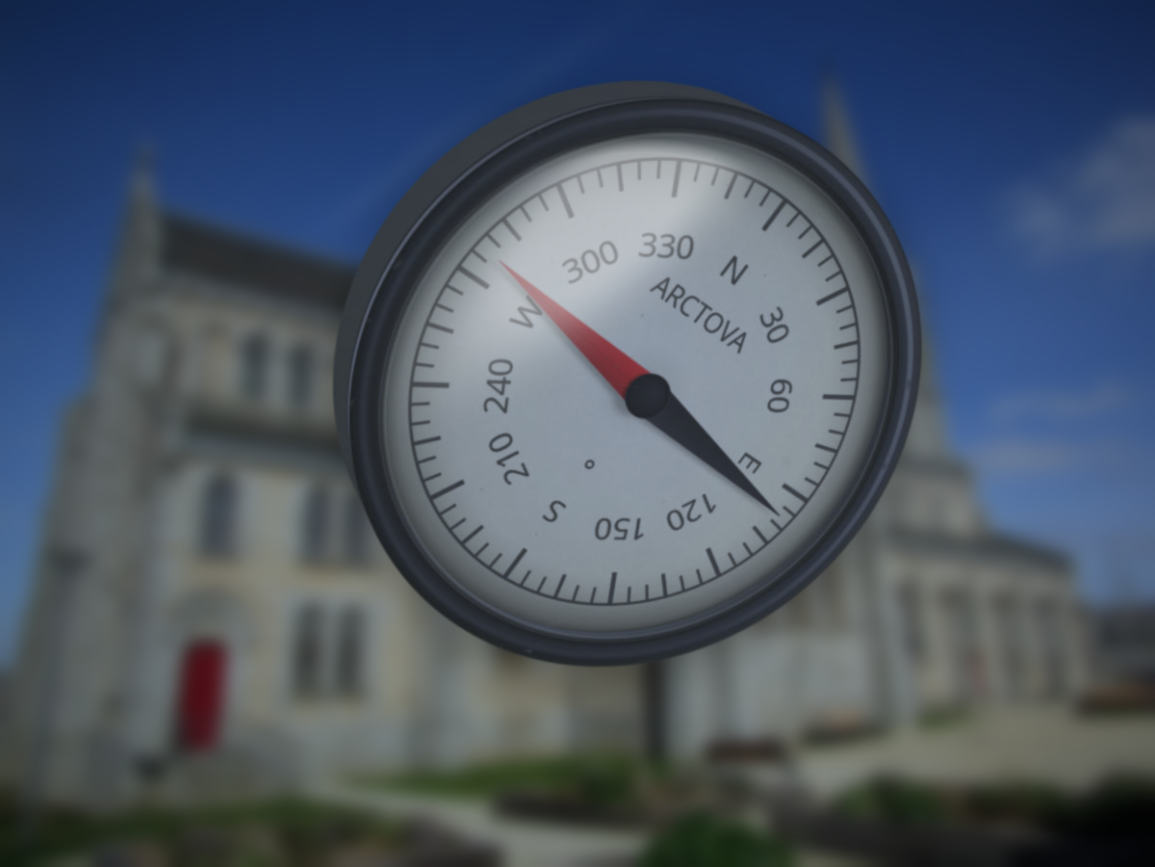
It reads value=277.5 unit=°
